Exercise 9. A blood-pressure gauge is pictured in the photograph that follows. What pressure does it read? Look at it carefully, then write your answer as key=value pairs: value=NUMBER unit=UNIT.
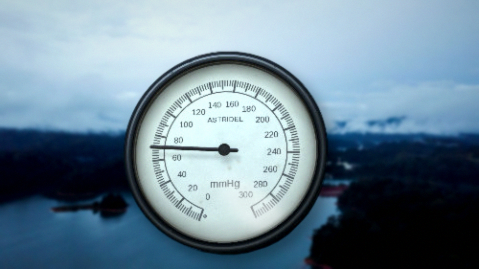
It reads value=70 unit=mmHg
